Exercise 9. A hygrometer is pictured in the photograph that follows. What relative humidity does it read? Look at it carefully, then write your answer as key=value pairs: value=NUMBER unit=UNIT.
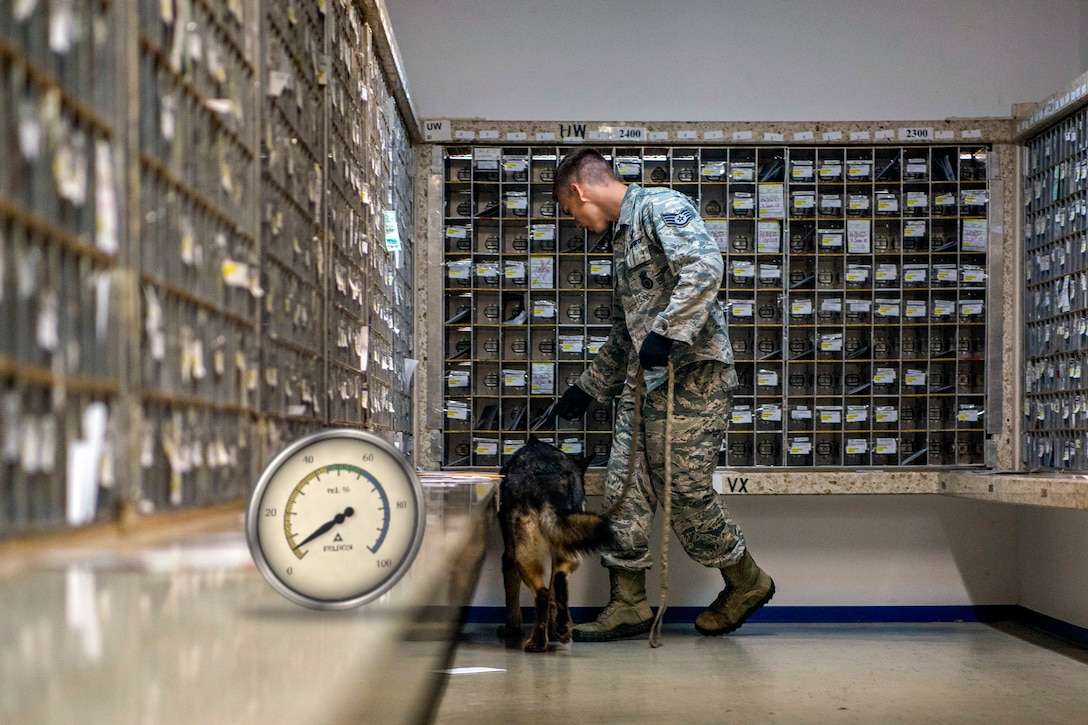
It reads value=5 unit=%
